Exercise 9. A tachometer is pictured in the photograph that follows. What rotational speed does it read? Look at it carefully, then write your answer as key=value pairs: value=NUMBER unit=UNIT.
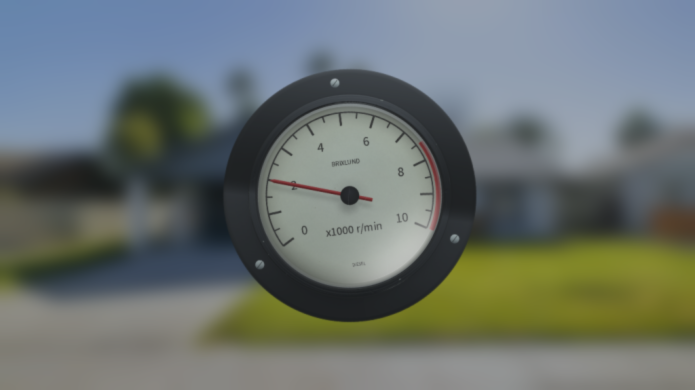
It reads value=2000 unit=rpm
